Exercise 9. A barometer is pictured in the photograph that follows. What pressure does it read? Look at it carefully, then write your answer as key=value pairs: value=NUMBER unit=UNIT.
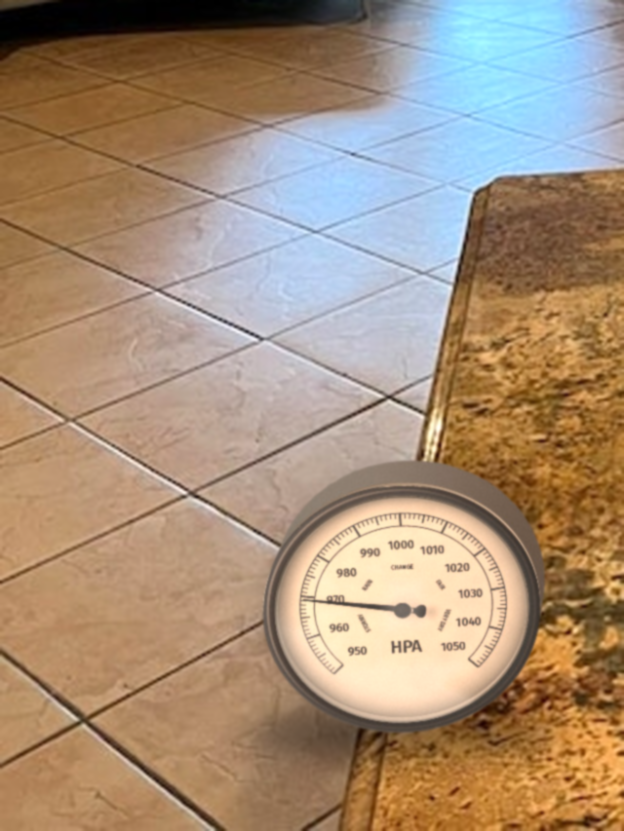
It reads value=970 unit=hPa
